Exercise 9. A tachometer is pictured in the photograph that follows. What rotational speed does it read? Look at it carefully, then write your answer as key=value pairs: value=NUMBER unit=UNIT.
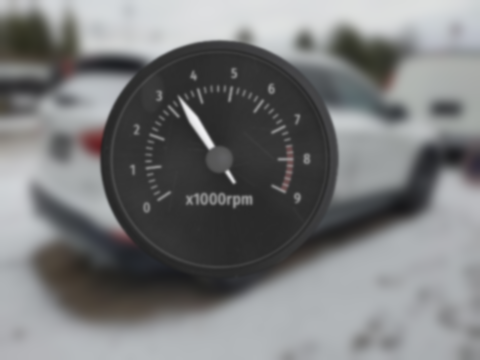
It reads value=3400 unit=rpm
